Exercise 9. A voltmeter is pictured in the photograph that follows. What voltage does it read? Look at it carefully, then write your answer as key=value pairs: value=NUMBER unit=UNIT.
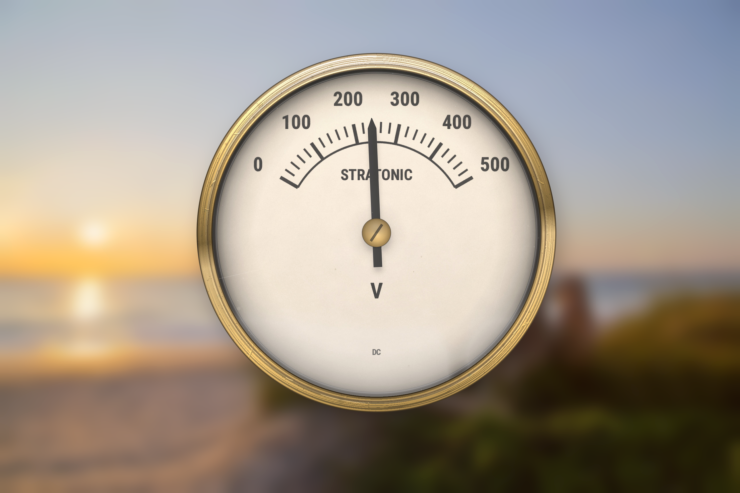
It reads value=240 unit=V
